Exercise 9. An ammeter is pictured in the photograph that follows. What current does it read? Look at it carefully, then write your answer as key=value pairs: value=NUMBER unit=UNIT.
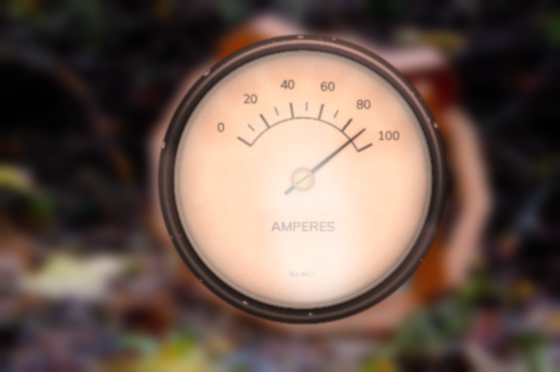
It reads value=90 unit=A
